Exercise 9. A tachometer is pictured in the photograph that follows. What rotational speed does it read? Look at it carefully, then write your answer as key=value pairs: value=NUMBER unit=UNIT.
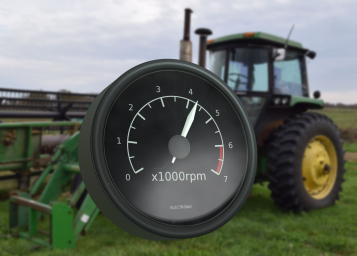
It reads value=4250 unit=rpm
